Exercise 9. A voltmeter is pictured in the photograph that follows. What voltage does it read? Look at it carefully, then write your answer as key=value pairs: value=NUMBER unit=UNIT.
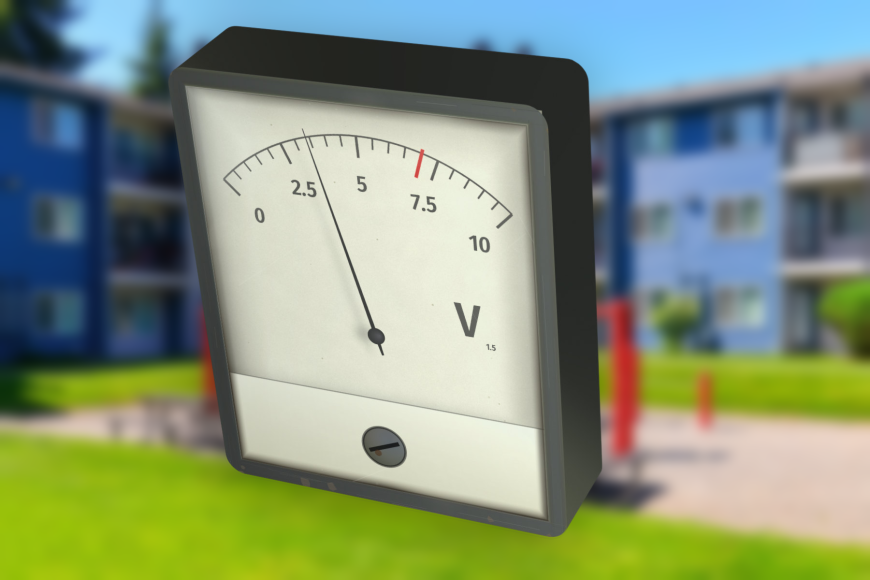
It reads value=3.5 unit=V
